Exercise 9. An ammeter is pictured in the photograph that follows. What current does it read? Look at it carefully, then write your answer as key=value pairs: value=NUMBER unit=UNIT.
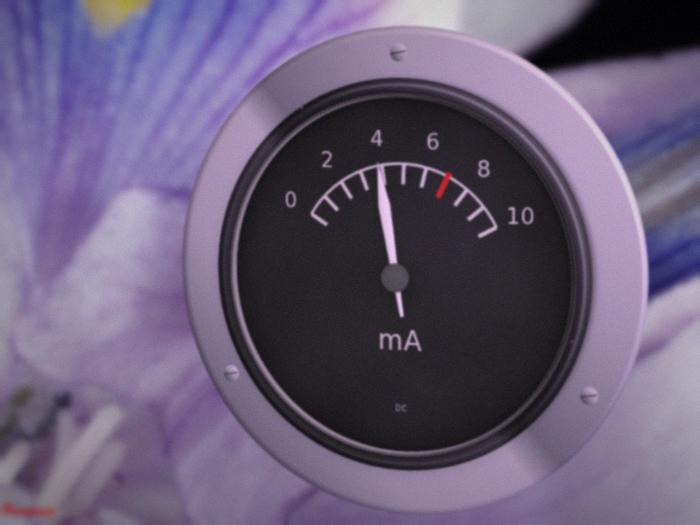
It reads value=4 unit=mA
